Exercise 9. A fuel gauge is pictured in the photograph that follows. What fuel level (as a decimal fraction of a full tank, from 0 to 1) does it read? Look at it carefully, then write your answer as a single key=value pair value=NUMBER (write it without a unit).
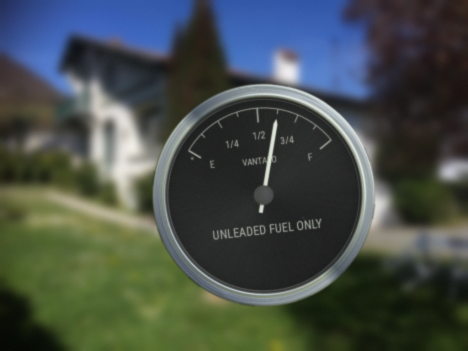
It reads value=0.625
